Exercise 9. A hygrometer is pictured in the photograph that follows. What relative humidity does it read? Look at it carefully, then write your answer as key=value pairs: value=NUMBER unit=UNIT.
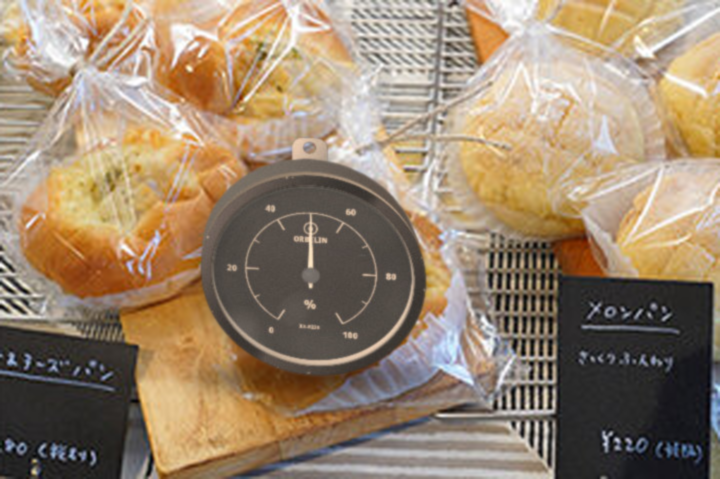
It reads value=50 unit=%
